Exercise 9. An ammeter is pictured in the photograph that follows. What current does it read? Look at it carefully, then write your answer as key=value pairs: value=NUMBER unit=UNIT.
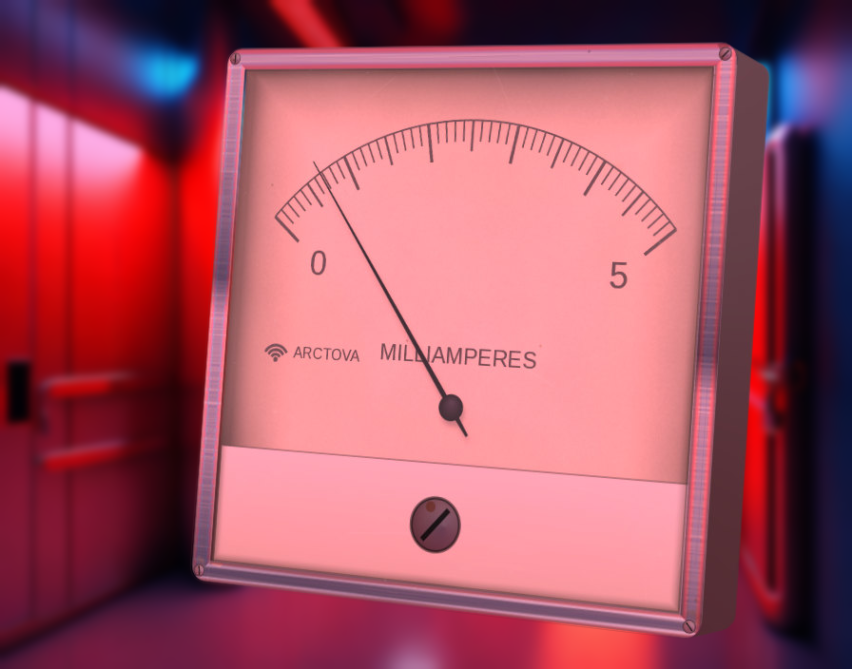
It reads value=0.7 unit=mA
